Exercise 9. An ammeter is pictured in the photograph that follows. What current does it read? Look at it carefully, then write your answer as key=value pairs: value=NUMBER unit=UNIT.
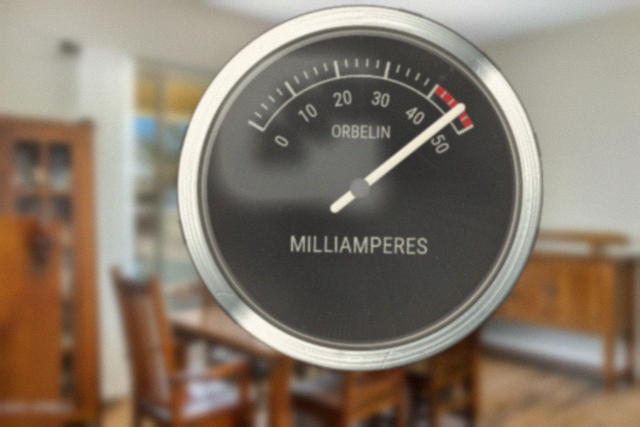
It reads value=46 unit=mA
